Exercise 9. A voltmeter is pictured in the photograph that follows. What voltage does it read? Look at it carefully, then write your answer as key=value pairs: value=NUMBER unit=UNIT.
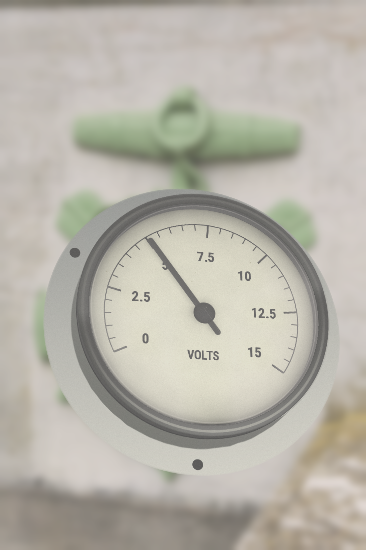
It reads value=5 unit=V
